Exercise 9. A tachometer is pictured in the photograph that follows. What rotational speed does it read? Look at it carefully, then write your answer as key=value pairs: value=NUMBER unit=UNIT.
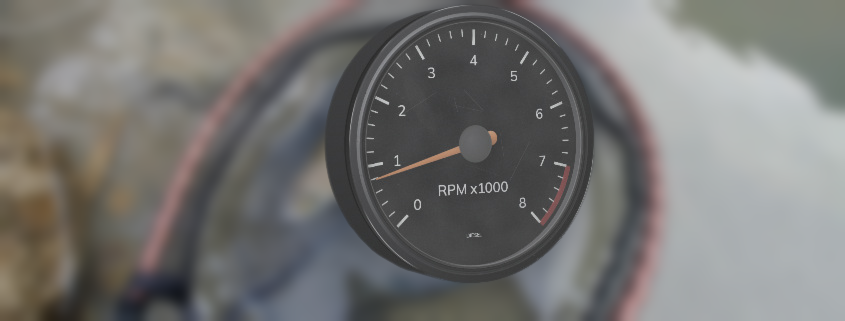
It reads value=800 unit=rpm
